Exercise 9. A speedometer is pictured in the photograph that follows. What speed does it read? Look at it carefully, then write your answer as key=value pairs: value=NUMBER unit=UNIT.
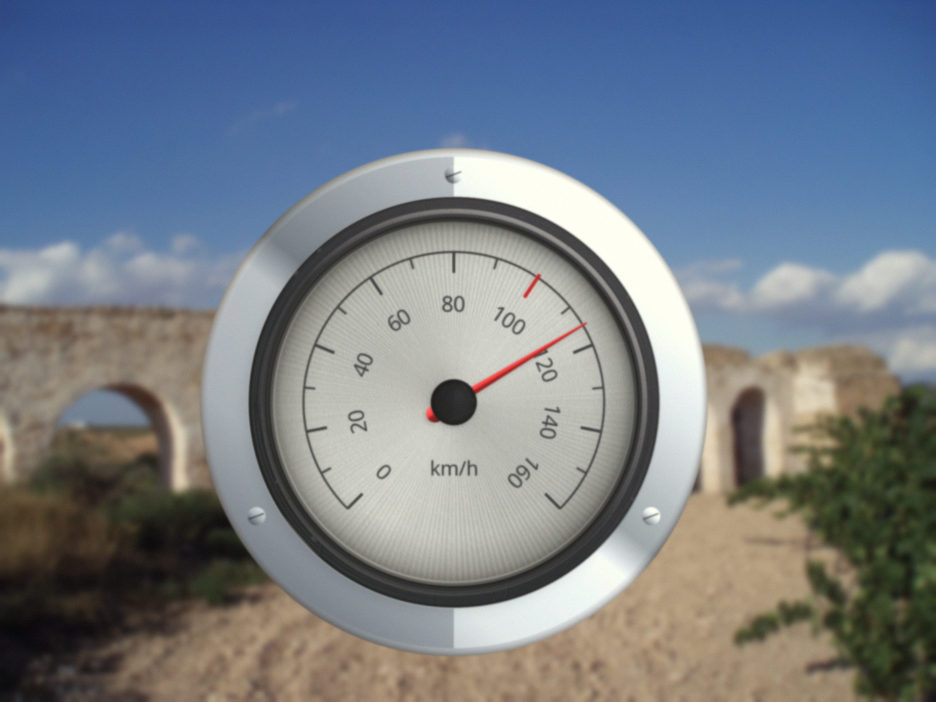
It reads value=115 unit=km/h
